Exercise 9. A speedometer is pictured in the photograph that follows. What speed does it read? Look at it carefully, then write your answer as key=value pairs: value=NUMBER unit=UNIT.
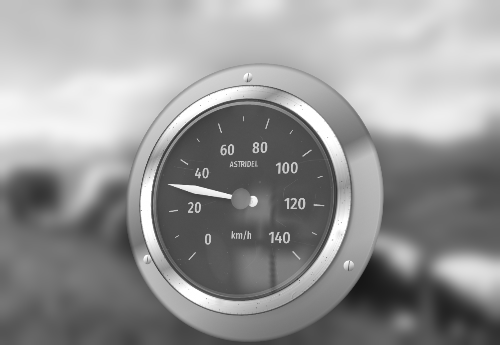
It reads value=30 unit=km/h
